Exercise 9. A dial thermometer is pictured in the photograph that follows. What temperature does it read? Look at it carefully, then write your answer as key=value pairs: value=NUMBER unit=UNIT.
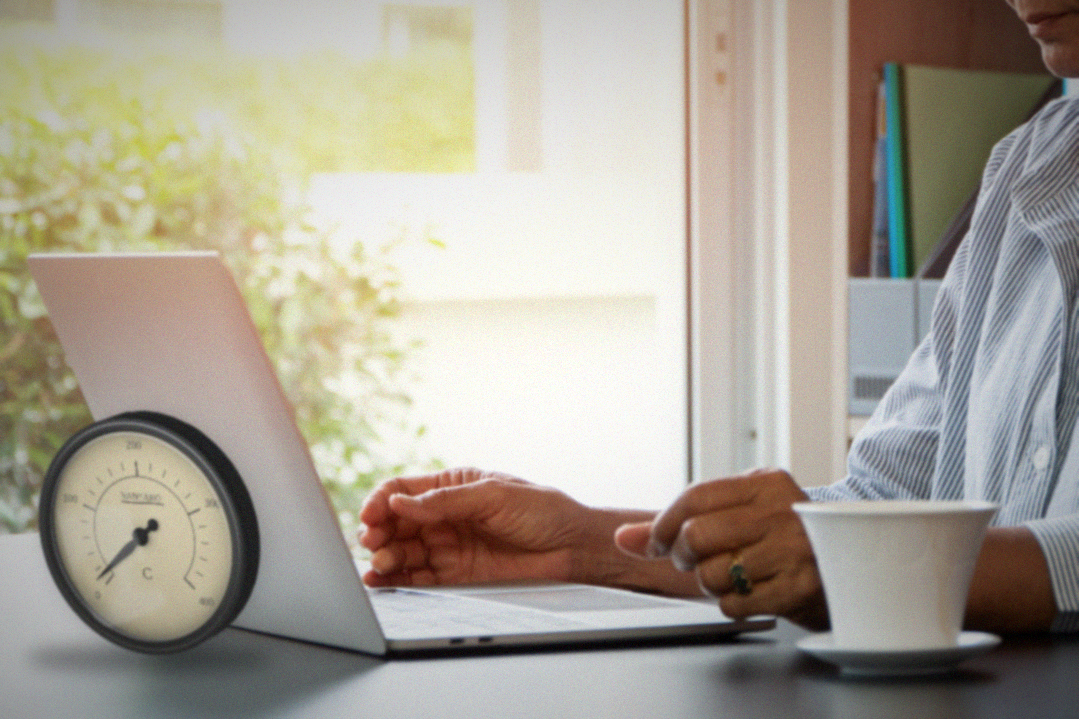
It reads value=10 unit=°C
